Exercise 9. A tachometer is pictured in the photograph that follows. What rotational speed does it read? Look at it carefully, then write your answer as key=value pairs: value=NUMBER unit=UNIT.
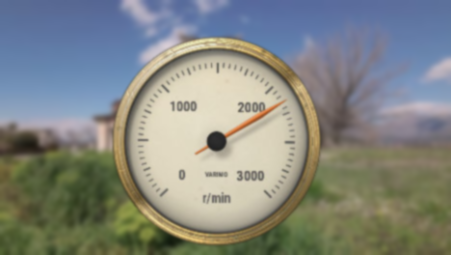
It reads value=2150 unit=rpm
